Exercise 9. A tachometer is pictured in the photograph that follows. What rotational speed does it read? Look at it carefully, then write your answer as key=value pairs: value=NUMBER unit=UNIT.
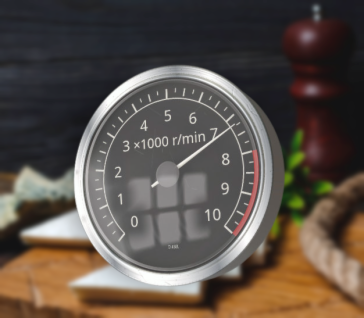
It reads value=7250 unit=rpm
